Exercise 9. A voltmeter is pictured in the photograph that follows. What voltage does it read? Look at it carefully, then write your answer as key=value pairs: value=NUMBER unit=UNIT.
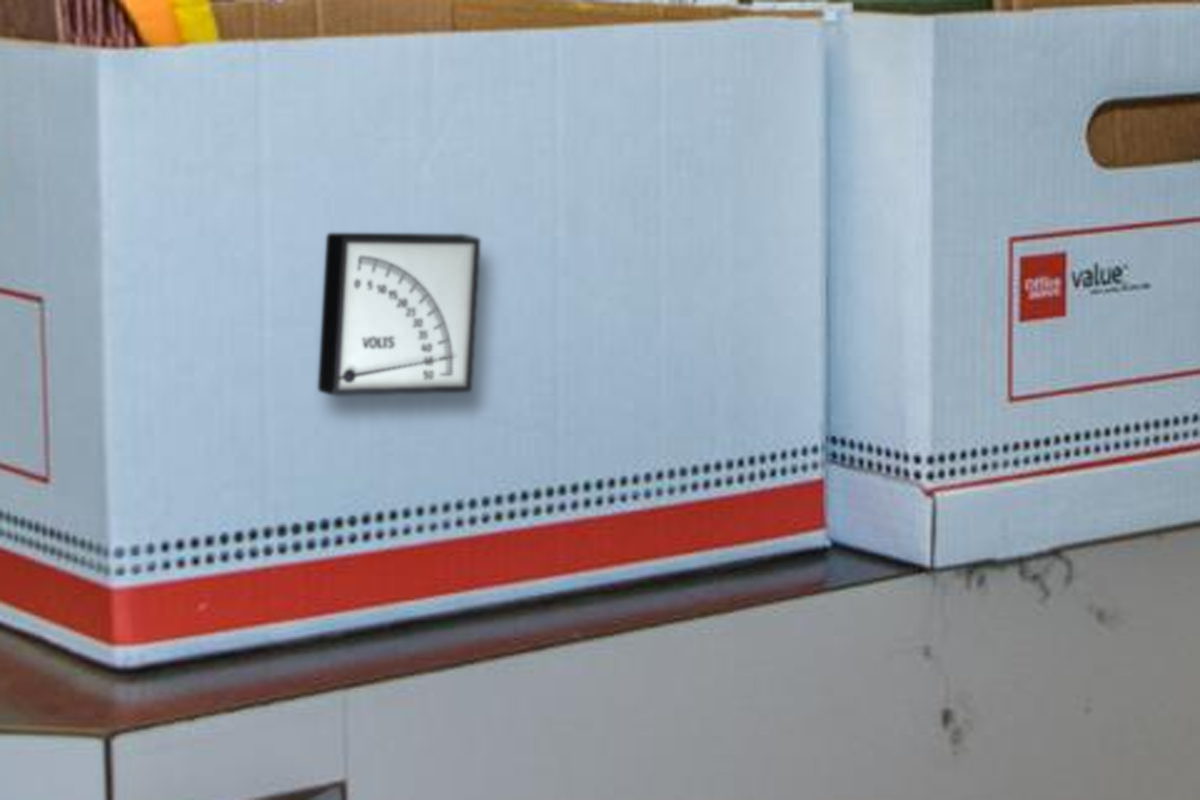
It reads value=45 unit=V
